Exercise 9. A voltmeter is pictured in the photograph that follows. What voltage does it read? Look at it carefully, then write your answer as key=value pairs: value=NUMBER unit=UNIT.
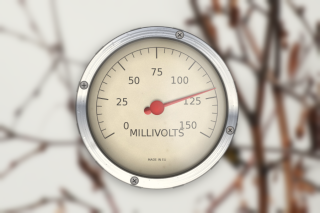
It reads value=120 unit=mV
